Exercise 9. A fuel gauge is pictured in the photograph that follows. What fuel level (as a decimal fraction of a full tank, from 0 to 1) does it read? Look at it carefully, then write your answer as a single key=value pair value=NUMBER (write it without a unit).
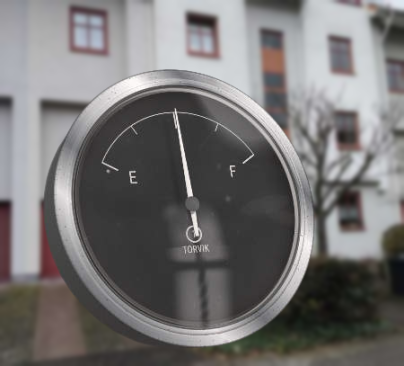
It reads value=0.5
